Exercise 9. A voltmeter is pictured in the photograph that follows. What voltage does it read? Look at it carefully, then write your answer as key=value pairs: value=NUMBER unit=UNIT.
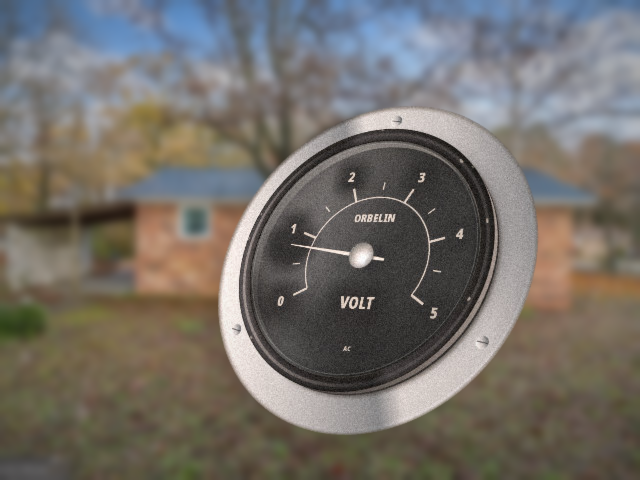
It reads value=0.75 unit=V
